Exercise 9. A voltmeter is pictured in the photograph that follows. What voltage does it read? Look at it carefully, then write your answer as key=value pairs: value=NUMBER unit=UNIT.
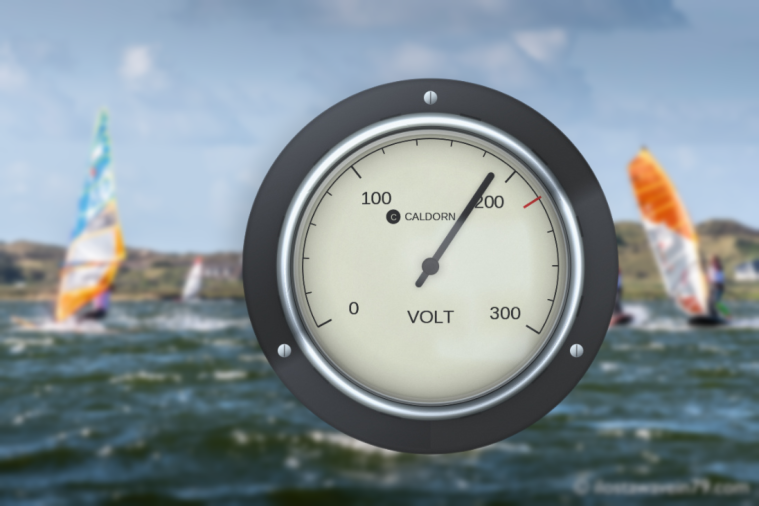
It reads value=190 unit=V
